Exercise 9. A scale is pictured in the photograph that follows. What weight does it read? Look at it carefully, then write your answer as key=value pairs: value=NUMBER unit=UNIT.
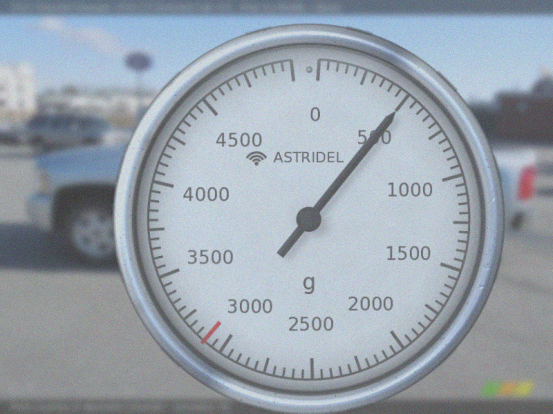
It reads value=500 unit=g
